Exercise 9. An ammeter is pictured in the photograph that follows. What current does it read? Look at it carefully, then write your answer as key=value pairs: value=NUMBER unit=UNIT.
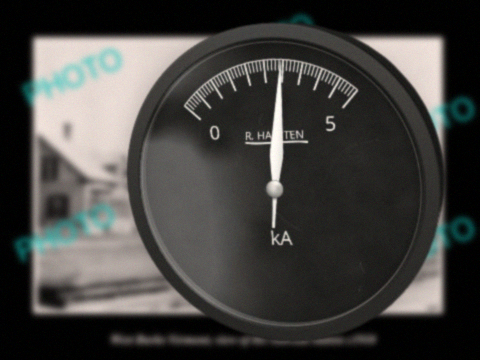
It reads value=3 unit=kA
